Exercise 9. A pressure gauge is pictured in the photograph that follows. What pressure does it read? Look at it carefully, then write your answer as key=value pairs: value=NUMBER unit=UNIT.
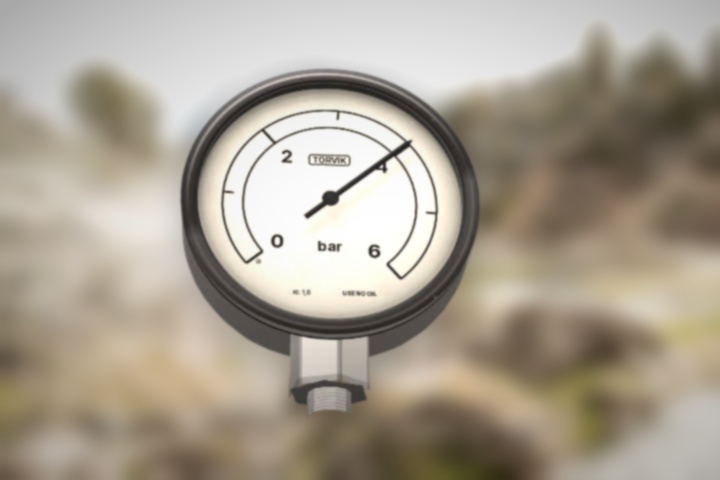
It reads value=4 unit=bar
